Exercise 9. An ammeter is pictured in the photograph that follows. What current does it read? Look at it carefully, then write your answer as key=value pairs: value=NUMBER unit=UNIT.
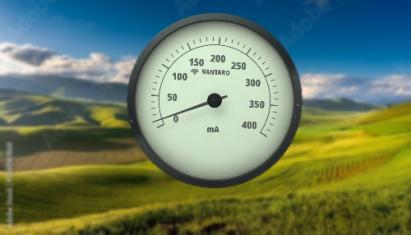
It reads value=10 unit=mA
